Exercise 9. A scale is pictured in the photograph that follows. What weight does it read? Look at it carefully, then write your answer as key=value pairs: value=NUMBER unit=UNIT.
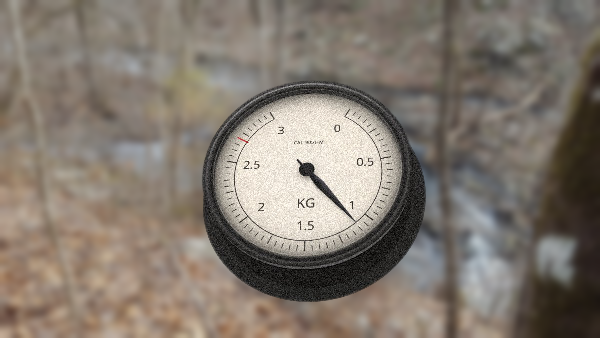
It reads value=1.1 unit=kg
